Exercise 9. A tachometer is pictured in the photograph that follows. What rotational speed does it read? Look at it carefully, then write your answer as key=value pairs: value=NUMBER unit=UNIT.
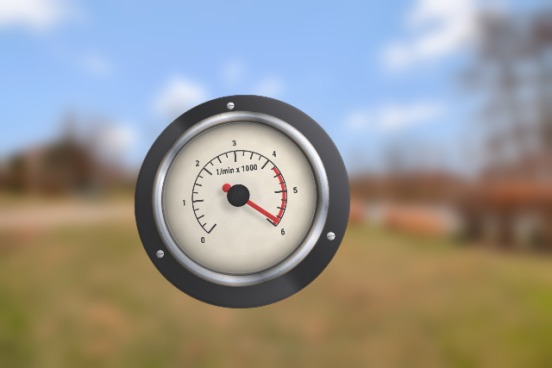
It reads value=5875 unit=rpm
